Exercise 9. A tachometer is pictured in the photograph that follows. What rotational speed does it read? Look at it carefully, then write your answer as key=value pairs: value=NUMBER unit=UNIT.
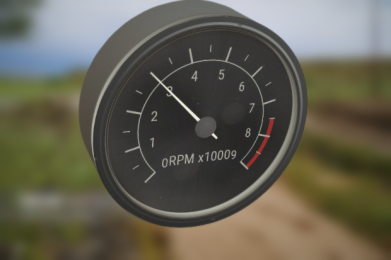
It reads value=3000 unit=rpm
